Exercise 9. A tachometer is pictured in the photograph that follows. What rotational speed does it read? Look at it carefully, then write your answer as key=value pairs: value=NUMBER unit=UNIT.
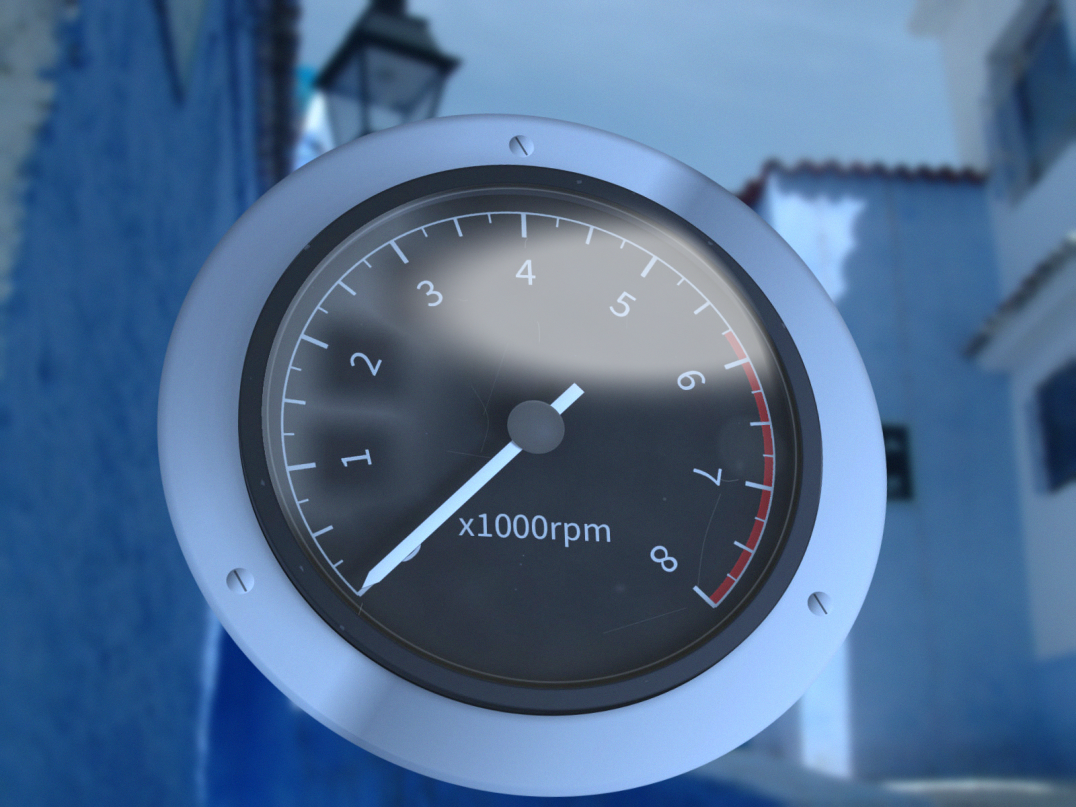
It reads value=0 unit=rpm
